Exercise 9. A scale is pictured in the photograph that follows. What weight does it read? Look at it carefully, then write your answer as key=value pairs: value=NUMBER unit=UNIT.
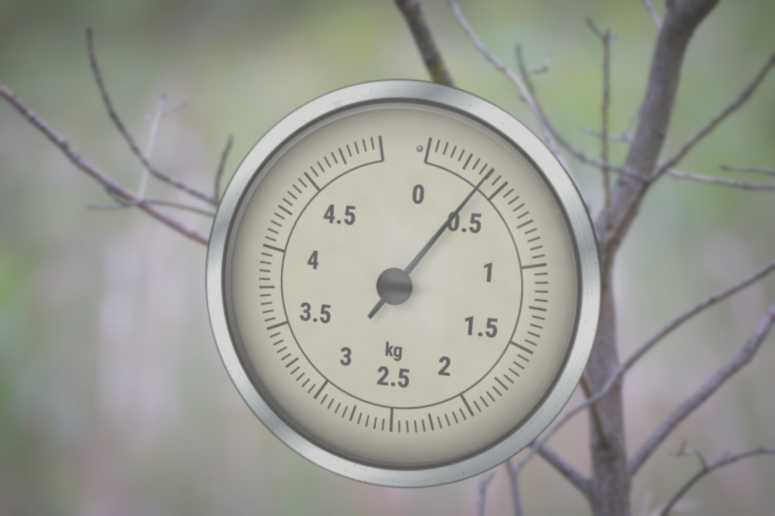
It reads value=0.4 unit=kg
